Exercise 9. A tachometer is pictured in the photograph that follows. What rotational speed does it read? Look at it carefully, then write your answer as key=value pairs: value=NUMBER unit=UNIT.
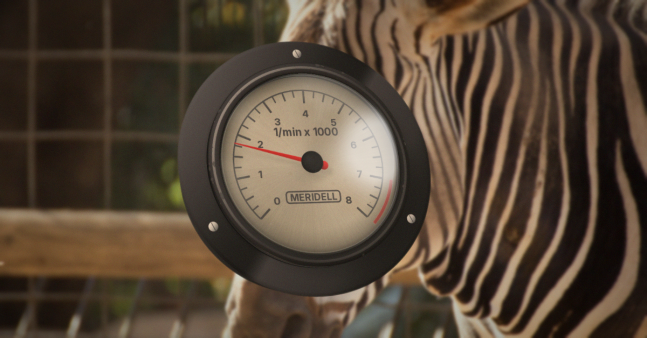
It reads value=1750 unit=rpm
